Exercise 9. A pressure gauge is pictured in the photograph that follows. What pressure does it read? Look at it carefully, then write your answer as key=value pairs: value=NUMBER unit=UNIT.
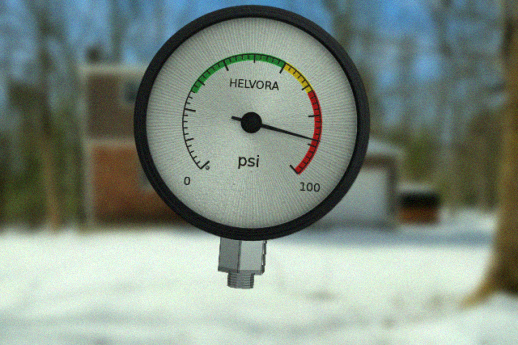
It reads value=88 unit=psi
